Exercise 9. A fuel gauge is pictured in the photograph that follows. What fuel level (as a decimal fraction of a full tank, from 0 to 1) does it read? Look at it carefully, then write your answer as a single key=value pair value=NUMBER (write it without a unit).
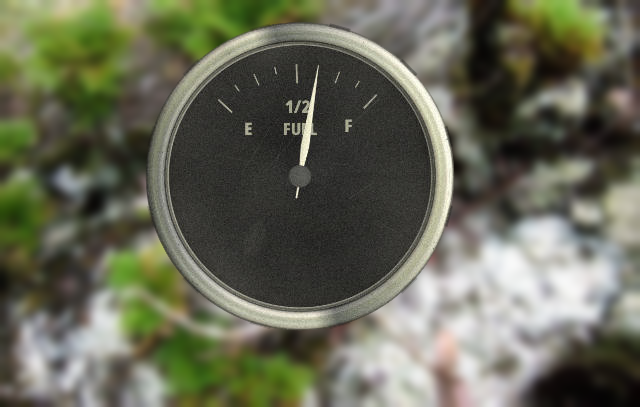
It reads value=0.625
